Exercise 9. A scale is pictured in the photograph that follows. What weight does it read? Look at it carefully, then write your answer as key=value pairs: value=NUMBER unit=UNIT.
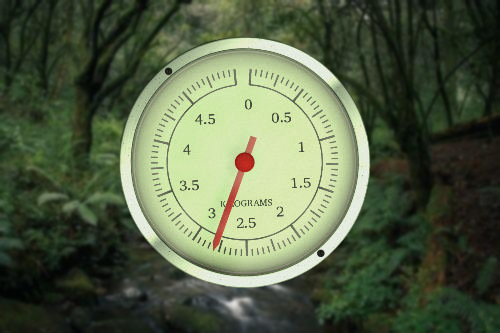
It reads value=2.8 unit=kg
